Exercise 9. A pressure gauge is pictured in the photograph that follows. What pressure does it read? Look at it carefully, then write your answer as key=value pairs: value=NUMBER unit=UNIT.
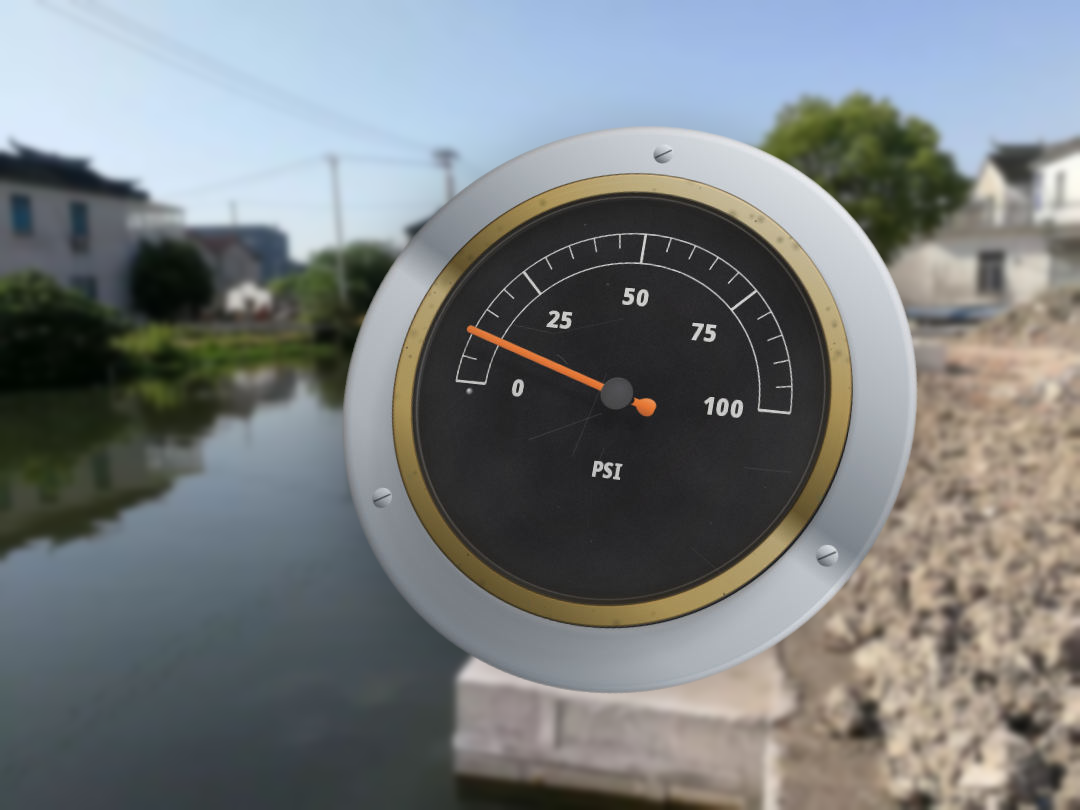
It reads value=10 unit=psi
